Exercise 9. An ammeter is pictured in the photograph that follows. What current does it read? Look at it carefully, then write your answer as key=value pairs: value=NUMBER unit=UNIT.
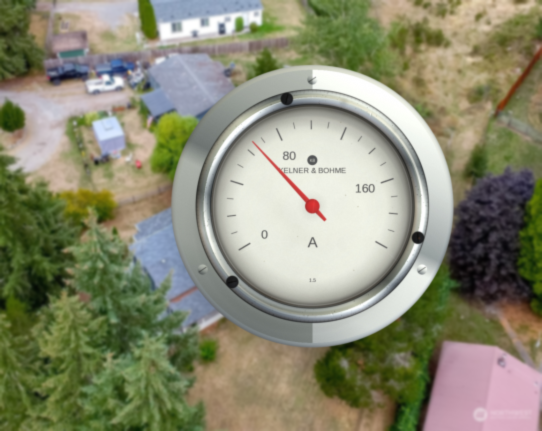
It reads value=65 unit=A
